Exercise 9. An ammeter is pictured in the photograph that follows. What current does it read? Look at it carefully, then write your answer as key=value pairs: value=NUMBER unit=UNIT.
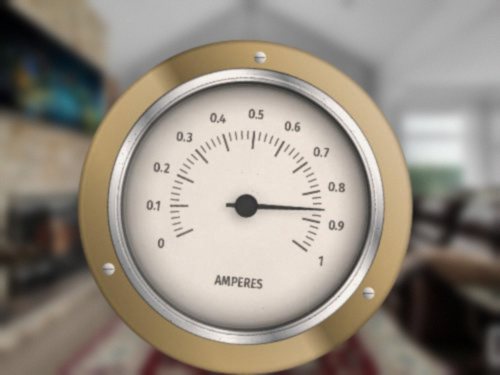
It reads value=0.86 unit=A
